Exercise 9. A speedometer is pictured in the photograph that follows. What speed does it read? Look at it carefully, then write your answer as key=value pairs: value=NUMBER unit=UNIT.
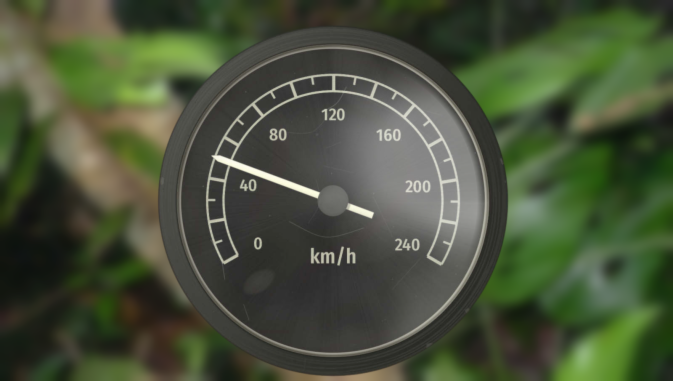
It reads value=50 unit=km/h
